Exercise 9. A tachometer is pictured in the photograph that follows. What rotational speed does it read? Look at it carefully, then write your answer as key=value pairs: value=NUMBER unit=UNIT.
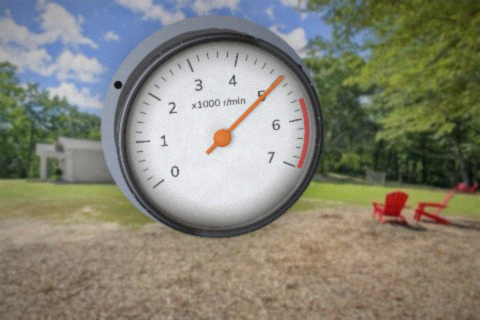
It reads value=5000 unit=rpm
